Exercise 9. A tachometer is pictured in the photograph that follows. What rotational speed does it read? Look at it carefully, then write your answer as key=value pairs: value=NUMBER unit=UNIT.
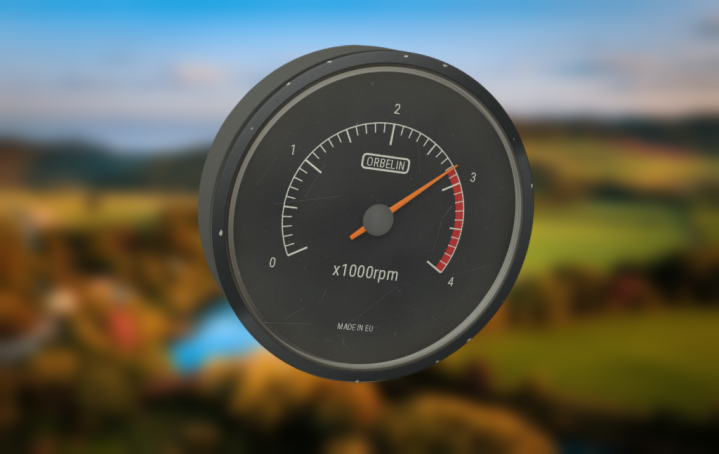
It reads value=2800 unit=rpm
